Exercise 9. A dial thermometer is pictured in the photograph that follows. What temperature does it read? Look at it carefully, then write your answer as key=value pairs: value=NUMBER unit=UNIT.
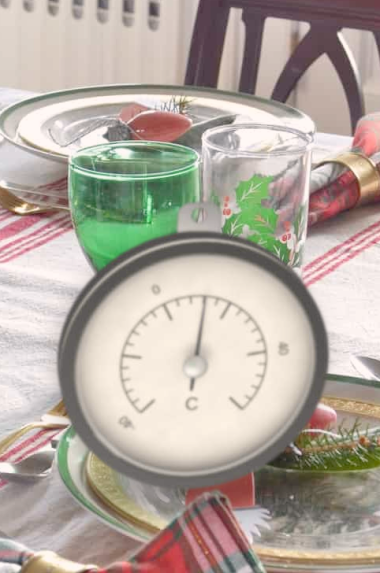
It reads value=12 unit=°C
